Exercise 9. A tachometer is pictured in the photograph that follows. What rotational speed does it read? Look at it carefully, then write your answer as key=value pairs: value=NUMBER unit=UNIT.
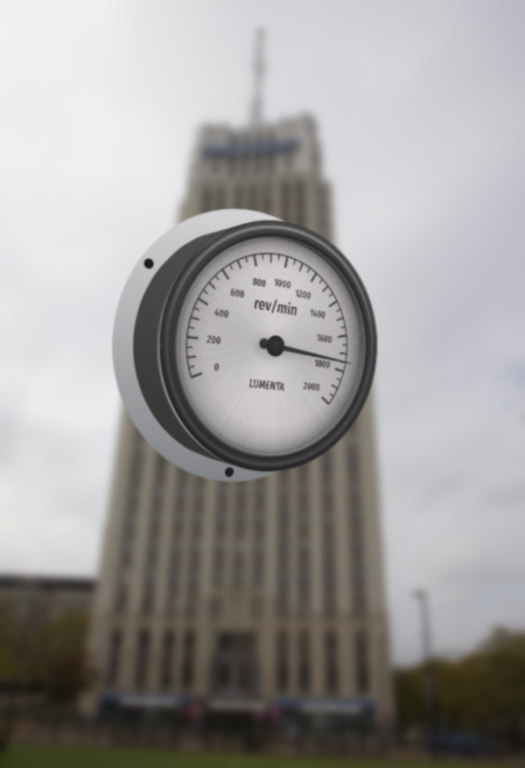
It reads value=1750 unit=rpm
